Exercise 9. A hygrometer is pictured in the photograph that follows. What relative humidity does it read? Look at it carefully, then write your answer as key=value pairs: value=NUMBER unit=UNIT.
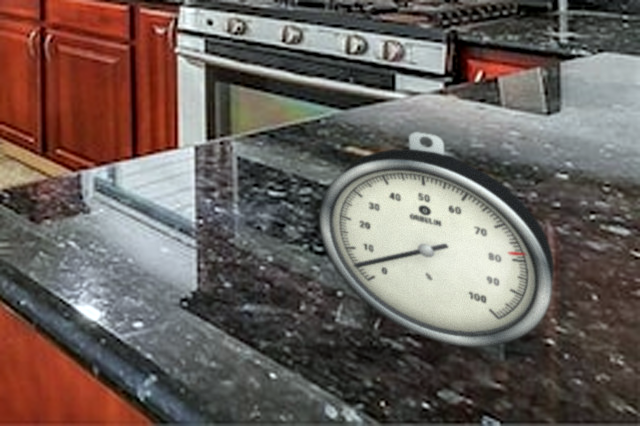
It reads value=5 unit=%
